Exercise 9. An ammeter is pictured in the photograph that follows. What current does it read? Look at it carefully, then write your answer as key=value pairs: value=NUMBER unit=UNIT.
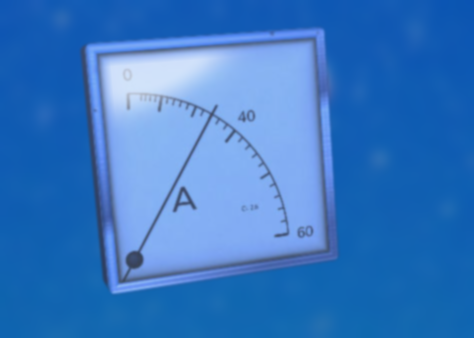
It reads value=34 unit=A
